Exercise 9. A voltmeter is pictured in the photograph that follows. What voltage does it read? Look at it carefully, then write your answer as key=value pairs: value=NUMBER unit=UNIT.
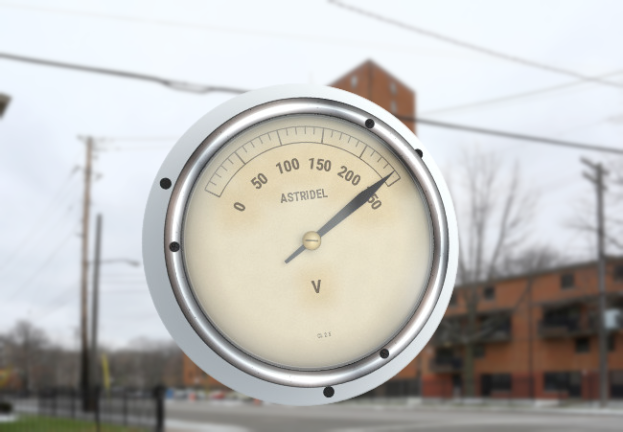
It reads value=240 unit=V
